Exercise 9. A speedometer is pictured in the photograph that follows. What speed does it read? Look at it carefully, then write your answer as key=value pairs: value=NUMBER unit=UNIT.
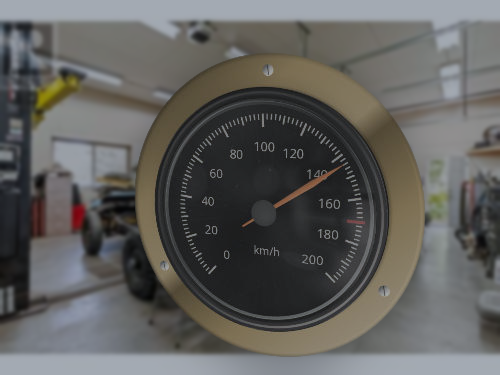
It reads value=144 unit=km/h
